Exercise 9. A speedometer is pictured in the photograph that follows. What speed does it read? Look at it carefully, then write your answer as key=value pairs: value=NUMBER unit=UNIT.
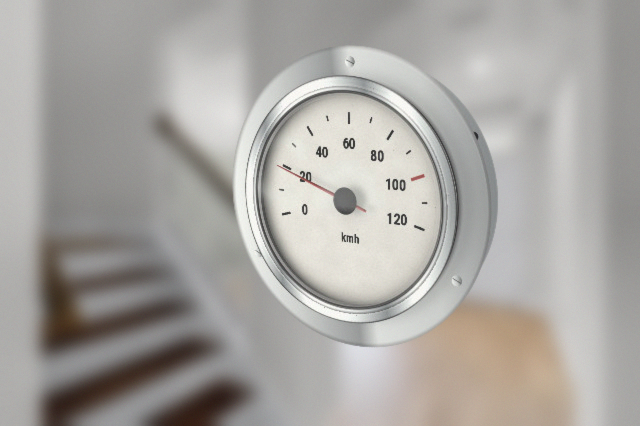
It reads value=20 unit=km/h
